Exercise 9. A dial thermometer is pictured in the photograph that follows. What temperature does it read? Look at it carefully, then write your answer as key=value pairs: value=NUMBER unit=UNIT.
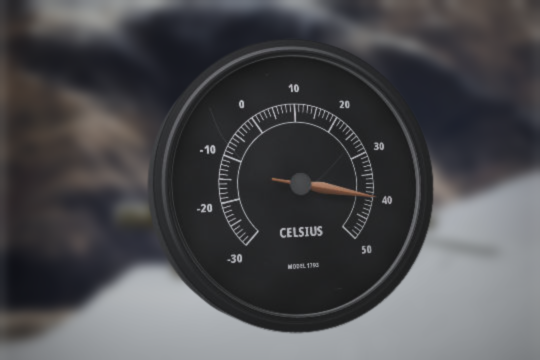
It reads value=40 unit=°C
